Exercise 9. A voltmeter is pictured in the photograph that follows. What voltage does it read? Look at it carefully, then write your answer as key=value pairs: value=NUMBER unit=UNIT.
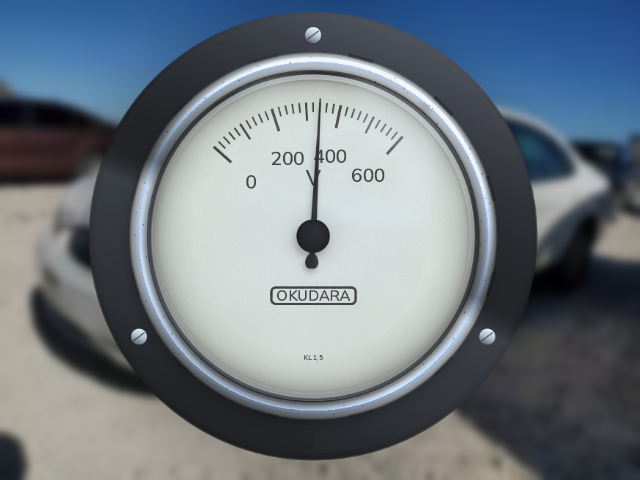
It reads value=340 unit=V
